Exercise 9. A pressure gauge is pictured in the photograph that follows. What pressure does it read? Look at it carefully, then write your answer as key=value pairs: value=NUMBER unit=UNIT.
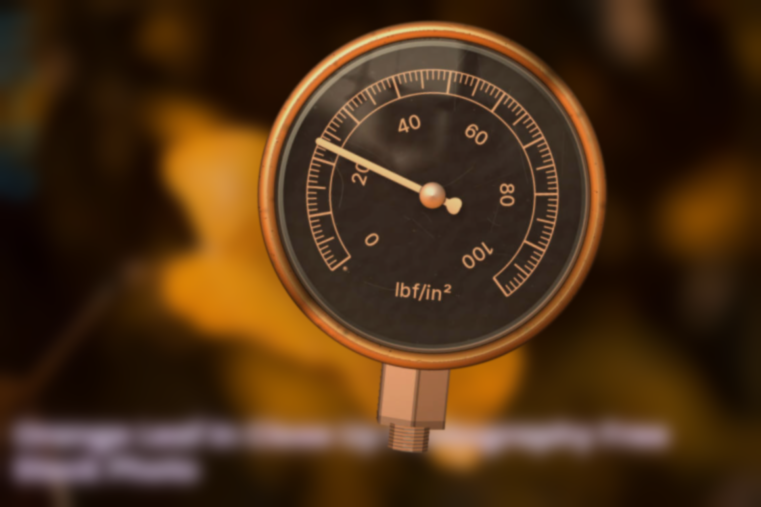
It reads value=23 unit=psi
